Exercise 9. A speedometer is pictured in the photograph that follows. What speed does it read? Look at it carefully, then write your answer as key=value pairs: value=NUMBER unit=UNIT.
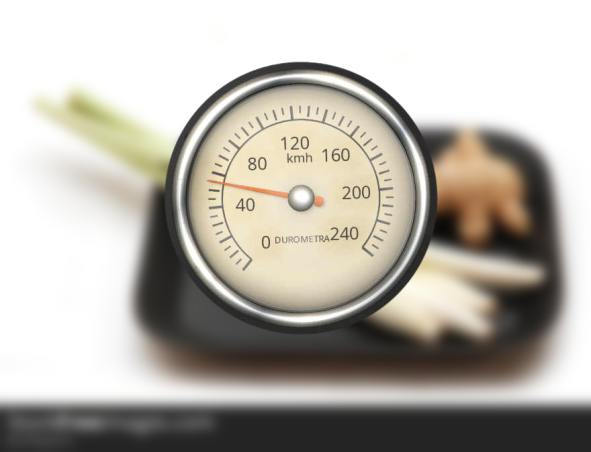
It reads value=55 unit=km/h
